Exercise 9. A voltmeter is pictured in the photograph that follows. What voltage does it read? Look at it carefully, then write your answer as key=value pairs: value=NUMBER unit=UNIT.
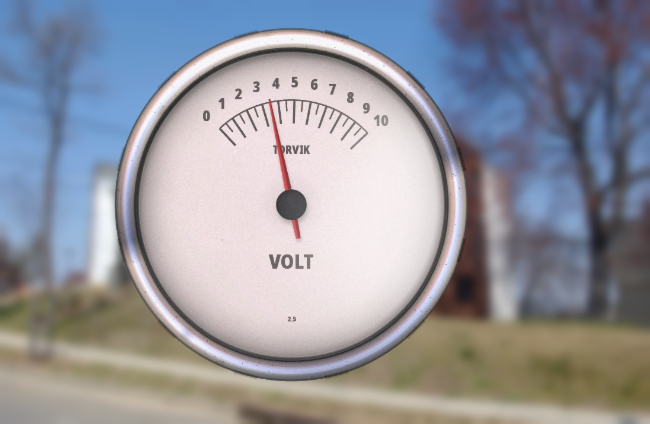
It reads value=3.5 unit=V
